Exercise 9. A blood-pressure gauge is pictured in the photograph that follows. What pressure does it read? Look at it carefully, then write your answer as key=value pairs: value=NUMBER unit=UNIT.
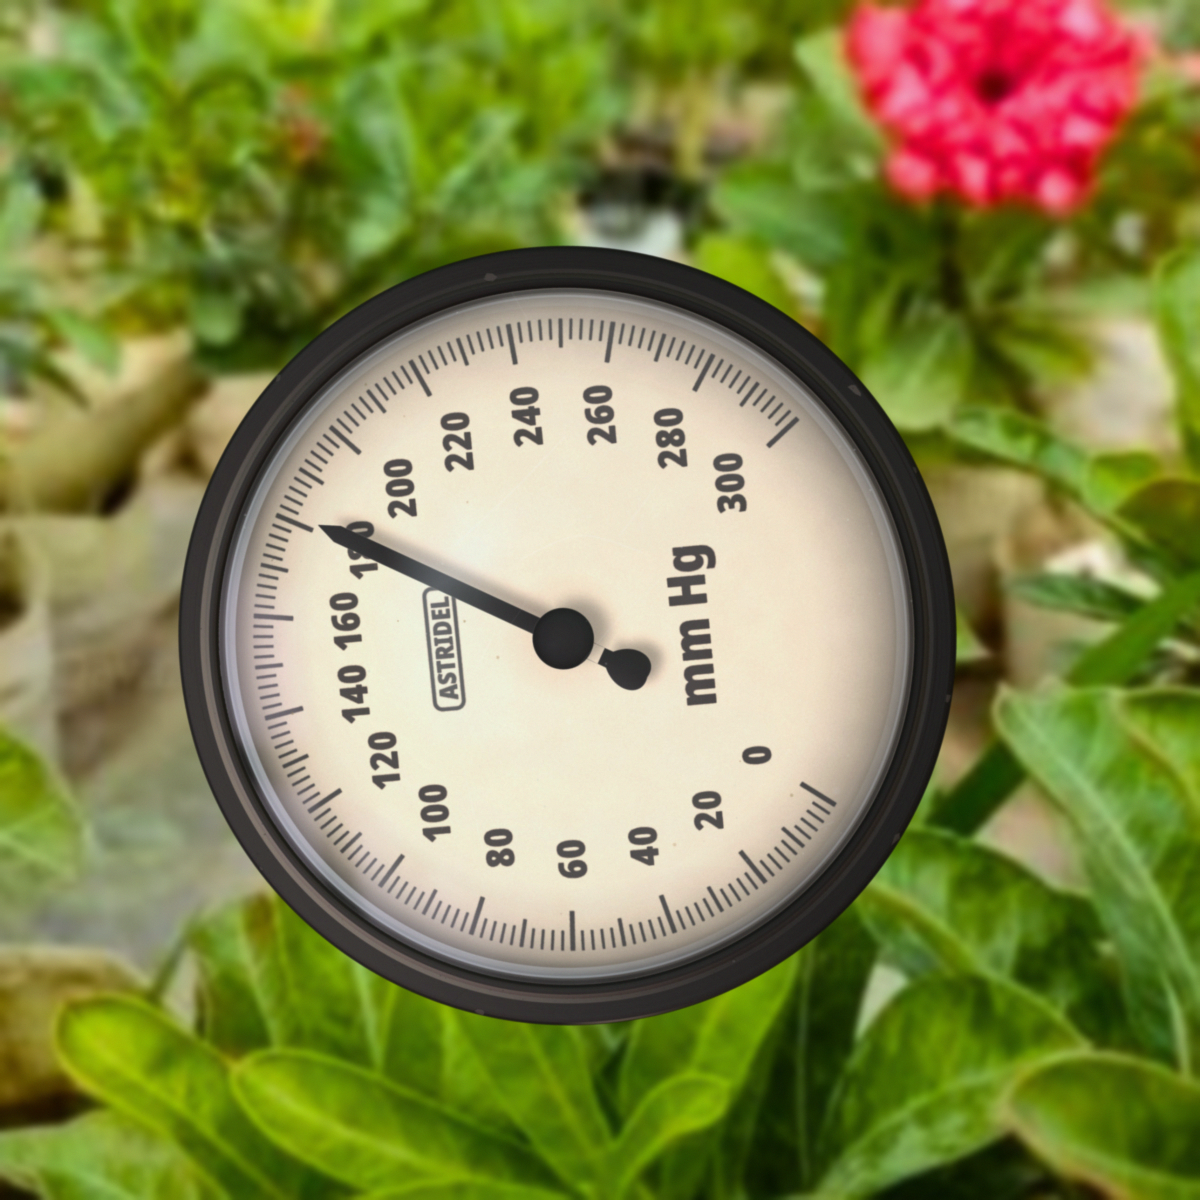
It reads value=182 unit=mmHg
